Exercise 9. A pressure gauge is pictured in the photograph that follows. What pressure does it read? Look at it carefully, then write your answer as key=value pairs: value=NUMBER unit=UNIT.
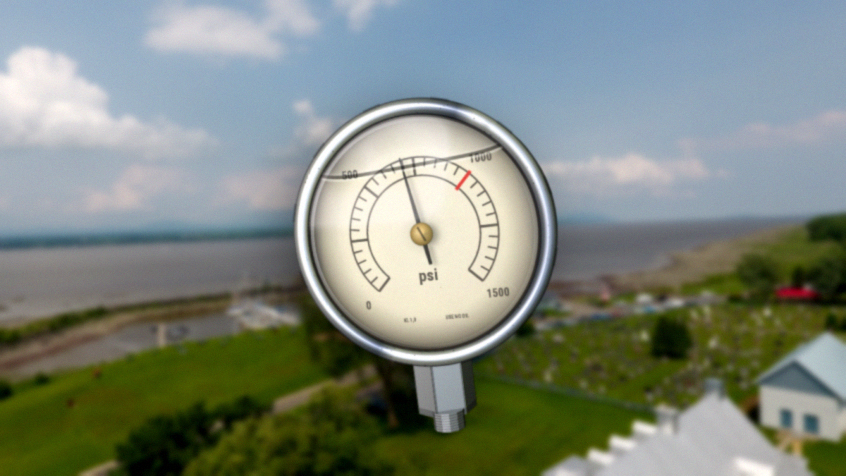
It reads value=700 unit=psi
